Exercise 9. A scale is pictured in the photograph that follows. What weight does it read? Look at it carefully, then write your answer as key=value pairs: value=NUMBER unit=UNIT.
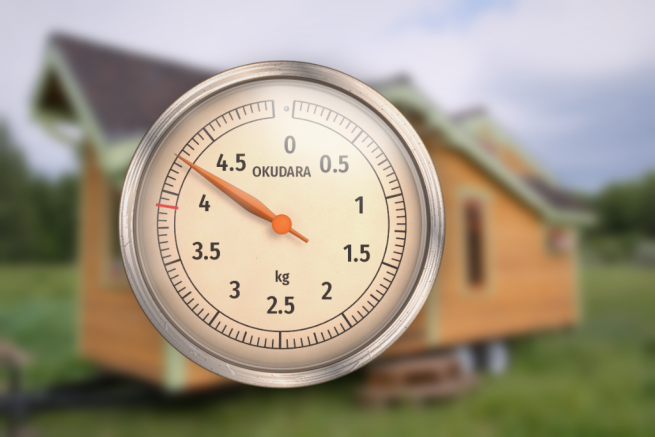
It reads value=4.25 unit=kg
